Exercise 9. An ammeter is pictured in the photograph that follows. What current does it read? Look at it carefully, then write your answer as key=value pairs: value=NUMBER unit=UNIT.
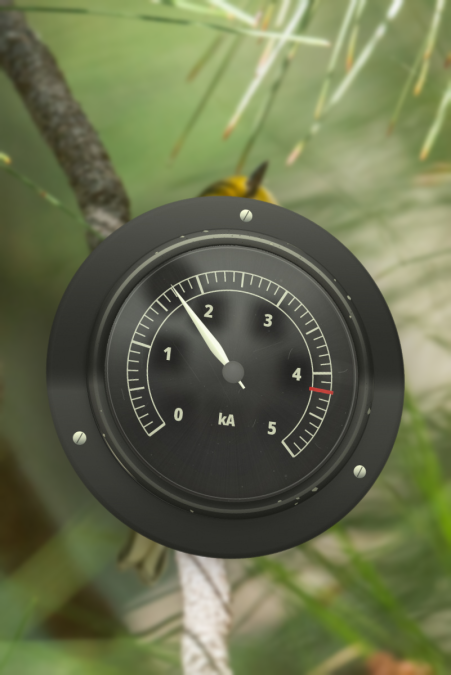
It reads value=1.7 unit=kA
